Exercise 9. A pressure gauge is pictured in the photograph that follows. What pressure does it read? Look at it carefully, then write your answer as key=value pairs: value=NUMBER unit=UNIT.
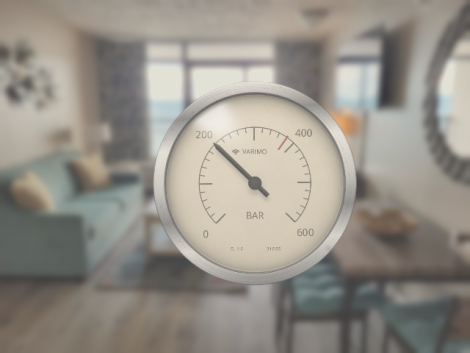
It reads value=200 unit=bar
